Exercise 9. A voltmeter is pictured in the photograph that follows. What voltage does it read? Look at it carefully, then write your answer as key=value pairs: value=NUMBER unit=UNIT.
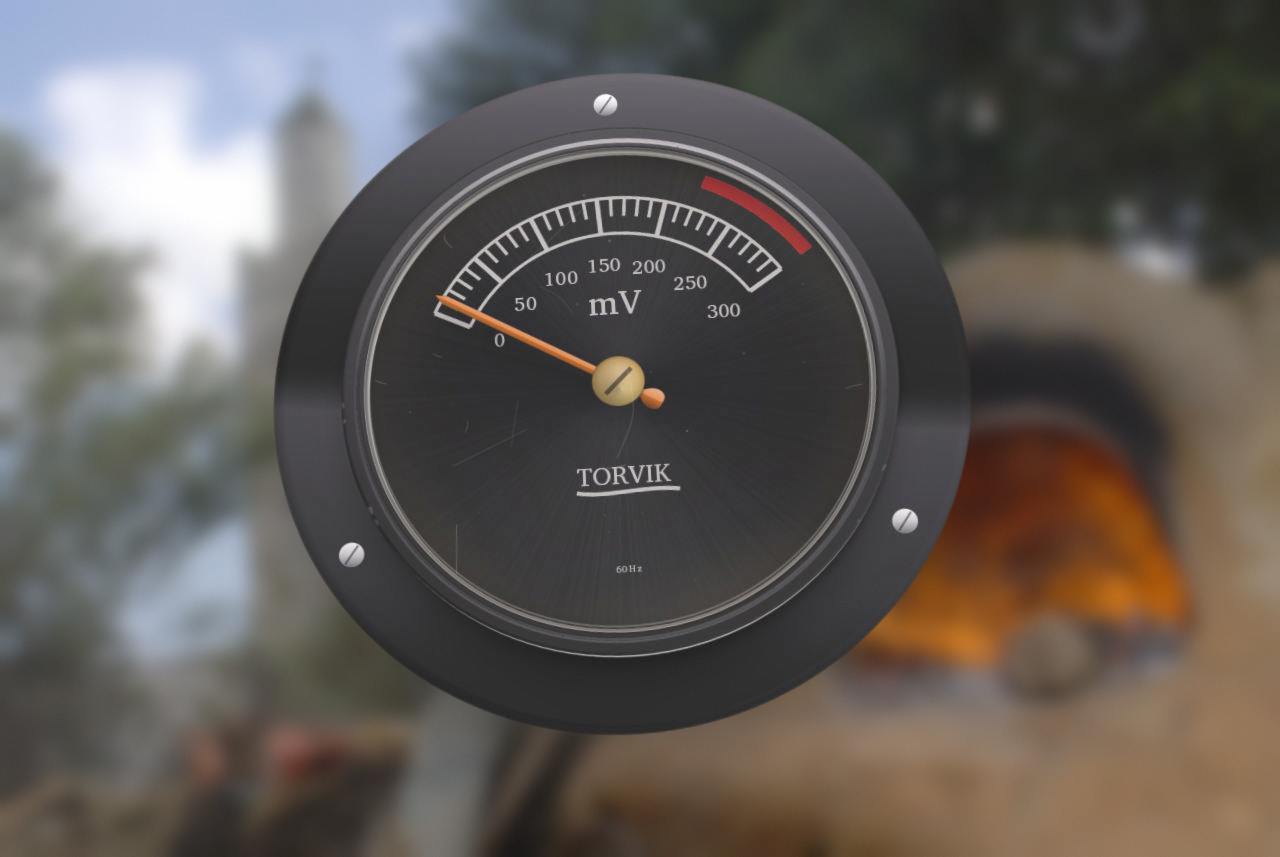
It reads value=10 unit=mV
